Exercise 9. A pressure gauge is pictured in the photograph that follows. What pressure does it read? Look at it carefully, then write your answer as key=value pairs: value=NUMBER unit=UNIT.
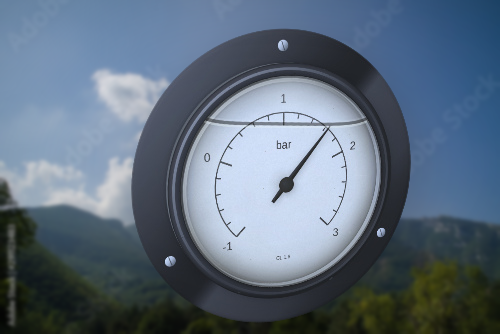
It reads value=1.6 unit=bar
